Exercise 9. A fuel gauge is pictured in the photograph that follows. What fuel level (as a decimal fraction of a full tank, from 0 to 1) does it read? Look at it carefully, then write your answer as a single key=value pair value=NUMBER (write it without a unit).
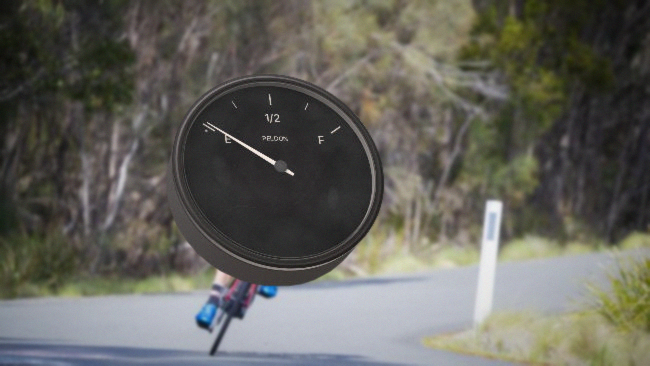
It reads value=0
